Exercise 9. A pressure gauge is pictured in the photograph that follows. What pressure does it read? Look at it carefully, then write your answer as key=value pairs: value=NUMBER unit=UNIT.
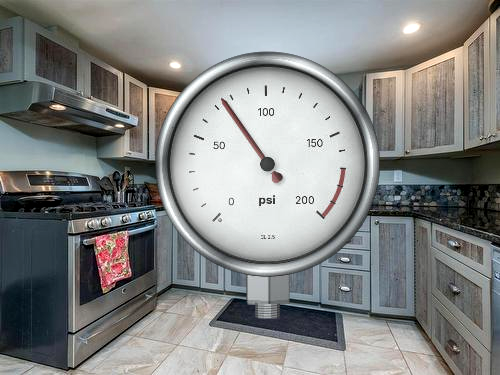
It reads value=75 unit=psi
